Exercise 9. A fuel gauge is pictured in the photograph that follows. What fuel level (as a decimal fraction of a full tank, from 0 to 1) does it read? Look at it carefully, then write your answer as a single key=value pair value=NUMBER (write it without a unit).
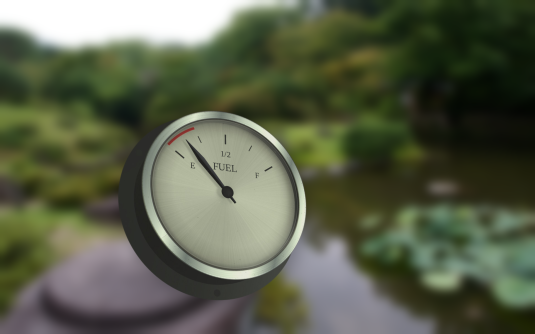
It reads value=0.125
